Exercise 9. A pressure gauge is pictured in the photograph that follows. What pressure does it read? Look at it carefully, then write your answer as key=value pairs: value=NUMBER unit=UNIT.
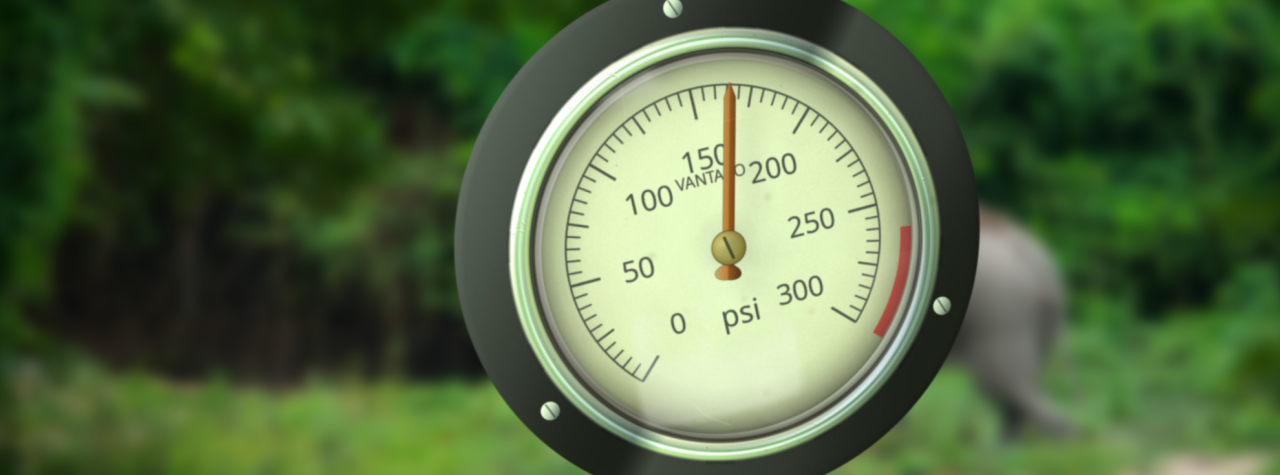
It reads value=165 unit=psi
